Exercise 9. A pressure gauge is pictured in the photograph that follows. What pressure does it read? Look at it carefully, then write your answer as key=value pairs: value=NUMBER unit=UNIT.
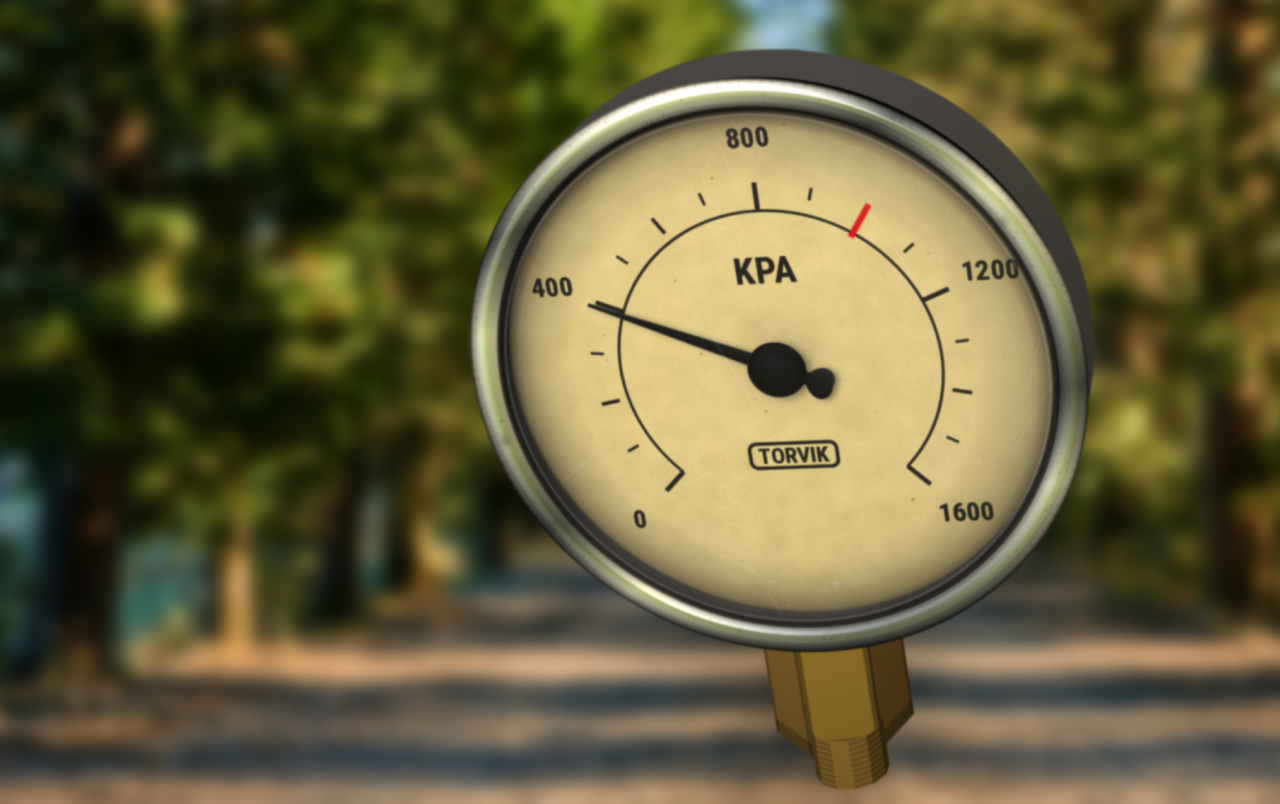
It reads value=400 unit=kPa
